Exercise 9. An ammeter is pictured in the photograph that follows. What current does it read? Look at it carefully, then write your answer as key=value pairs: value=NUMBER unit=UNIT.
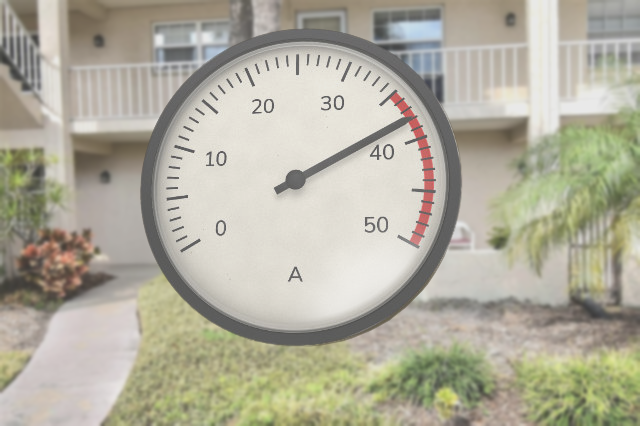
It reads value=38 unit=A
